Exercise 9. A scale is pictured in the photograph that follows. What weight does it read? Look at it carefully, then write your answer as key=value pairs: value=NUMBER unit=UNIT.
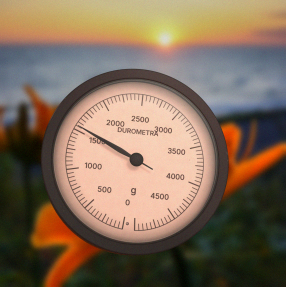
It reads value=1550 unit=g
